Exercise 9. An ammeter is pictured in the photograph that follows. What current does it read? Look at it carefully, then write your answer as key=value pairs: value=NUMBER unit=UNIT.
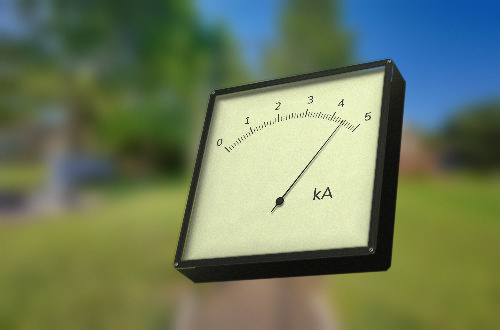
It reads value=4.5 unit=kA
